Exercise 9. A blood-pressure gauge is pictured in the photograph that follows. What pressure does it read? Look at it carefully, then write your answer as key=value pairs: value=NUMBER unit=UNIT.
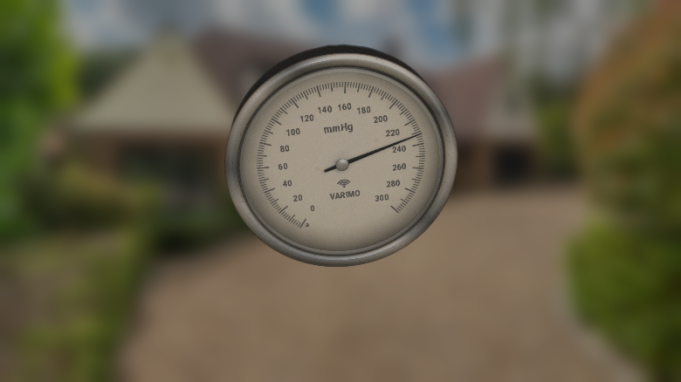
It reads value=230 unit=mmHg
